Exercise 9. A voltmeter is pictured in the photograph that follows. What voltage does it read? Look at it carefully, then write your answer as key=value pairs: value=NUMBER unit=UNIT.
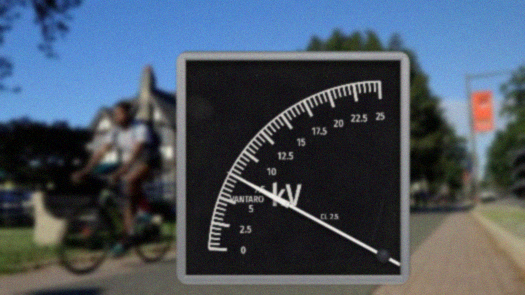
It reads value=7.5 unit=kV
